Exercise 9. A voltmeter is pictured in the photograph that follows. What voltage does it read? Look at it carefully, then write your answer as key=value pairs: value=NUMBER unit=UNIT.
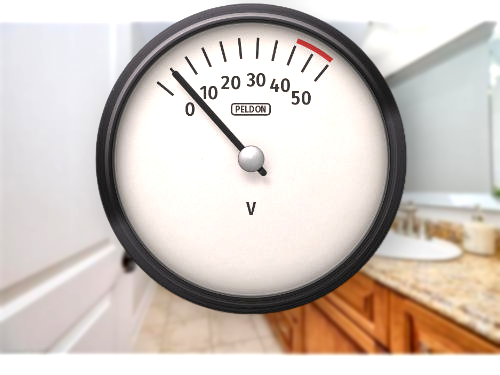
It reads value=5 unit=V
